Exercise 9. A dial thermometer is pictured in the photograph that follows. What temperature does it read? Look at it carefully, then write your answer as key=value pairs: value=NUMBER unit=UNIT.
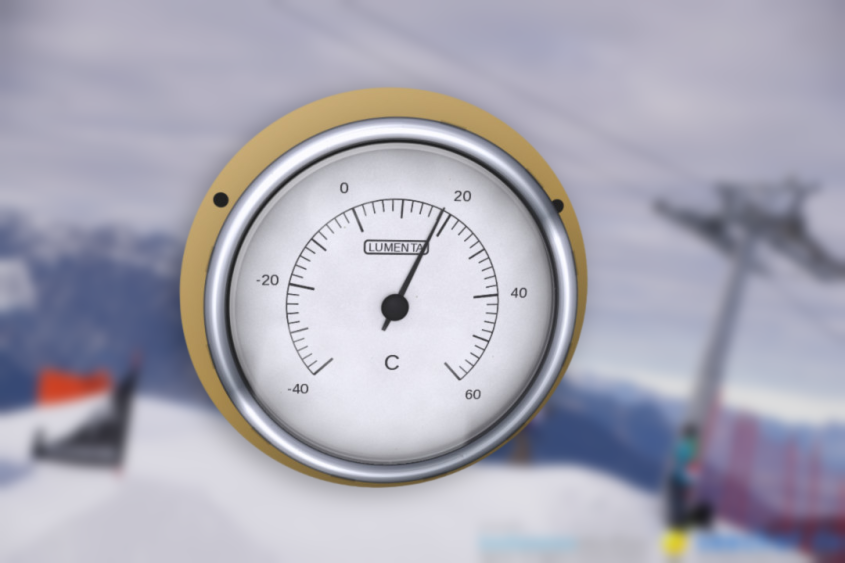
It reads value=18 unit=°C
